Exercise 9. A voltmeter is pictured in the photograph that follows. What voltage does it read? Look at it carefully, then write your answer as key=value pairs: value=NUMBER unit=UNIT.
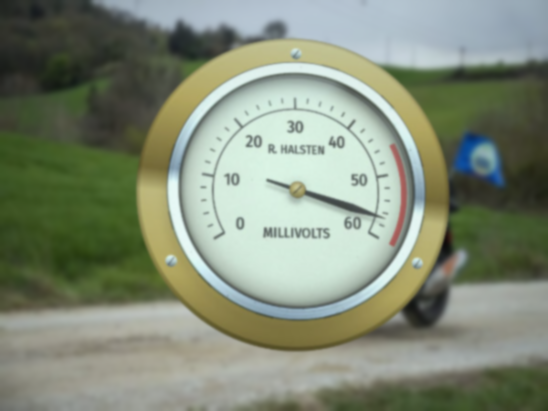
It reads value=57 unit=mV
